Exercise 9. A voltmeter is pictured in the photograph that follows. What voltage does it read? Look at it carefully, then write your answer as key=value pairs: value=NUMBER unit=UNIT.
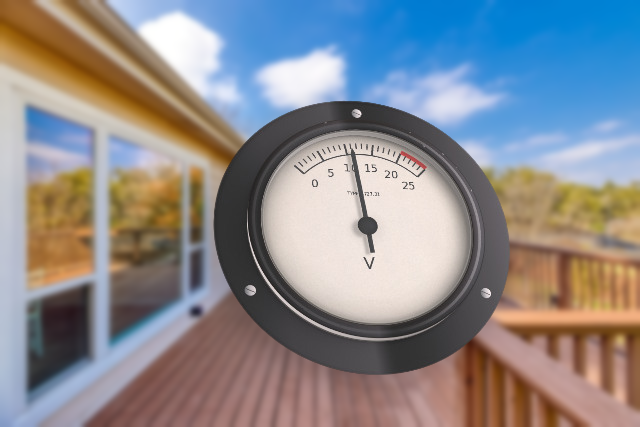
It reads value=11 unit=V
